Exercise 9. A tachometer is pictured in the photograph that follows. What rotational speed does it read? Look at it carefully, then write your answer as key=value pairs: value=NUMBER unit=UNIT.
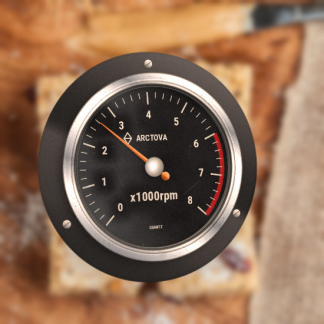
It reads value=2600 unit=rpm
